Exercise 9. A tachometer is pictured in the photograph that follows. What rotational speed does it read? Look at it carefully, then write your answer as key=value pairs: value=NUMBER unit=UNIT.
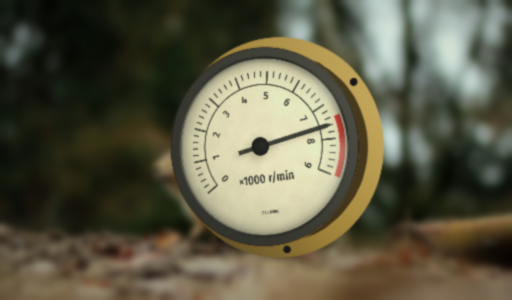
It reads value=7600 unit=rpm
